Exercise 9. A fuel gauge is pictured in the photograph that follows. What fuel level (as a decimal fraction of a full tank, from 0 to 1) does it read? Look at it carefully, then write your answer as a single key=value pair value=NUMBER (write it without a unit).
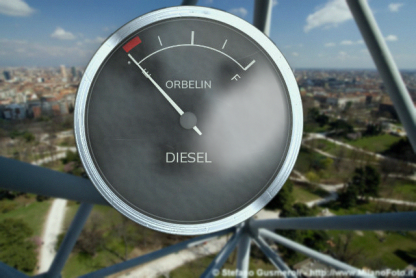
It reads value=0
